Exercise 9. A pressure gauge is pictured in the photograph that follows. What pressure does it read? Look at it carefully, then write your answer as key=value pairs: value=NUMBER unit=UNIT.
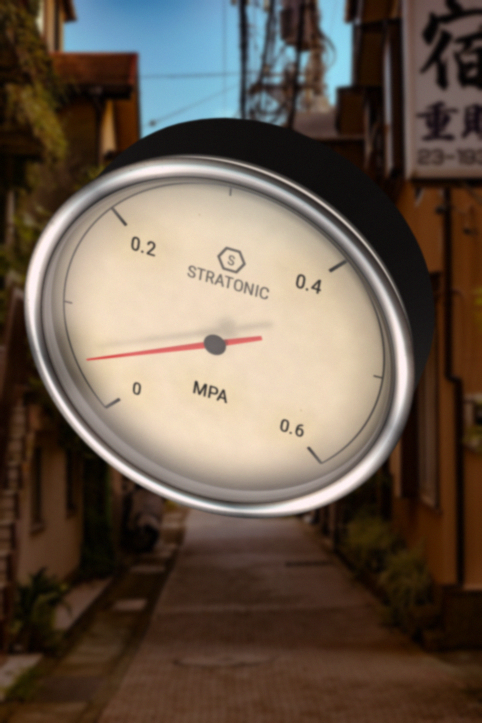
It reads value=0.05 unit=MPa
